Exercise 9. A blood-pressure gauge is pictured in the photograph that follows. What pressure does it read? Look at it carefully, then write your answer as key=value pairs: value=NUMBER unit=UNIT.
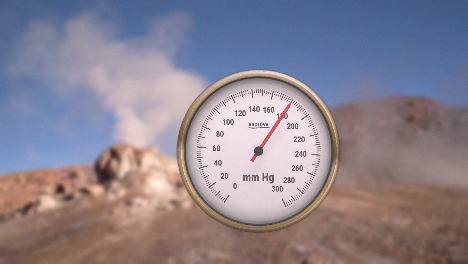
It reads value=180 unit=mmHg
